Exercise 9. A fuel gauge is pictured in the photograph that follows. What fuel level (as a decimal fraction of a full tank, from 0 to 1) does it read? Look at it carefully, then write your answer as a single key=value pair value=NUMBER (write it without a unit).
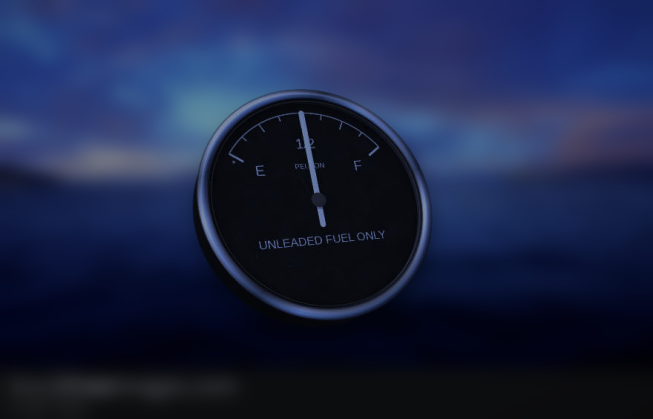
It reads value=0.5
